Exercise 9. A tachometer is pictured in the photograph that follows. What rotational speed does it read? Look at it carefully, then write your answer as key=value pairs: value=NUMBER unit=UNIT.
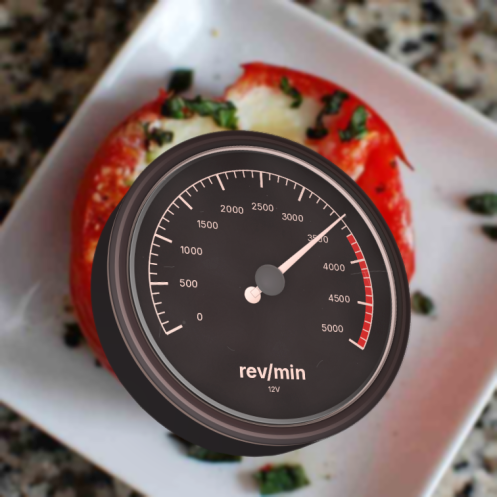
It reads value=3500 unit=rpm
